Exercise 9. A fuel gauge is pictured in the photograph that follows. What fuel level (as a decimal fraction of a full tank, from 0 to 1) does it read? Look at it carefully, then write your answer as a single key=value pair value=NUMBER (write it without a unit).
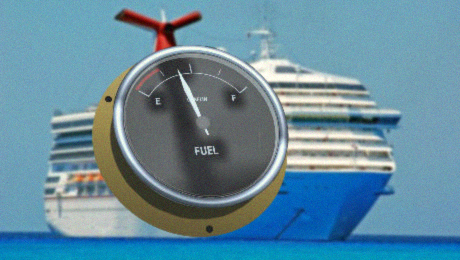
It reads value=0.375
